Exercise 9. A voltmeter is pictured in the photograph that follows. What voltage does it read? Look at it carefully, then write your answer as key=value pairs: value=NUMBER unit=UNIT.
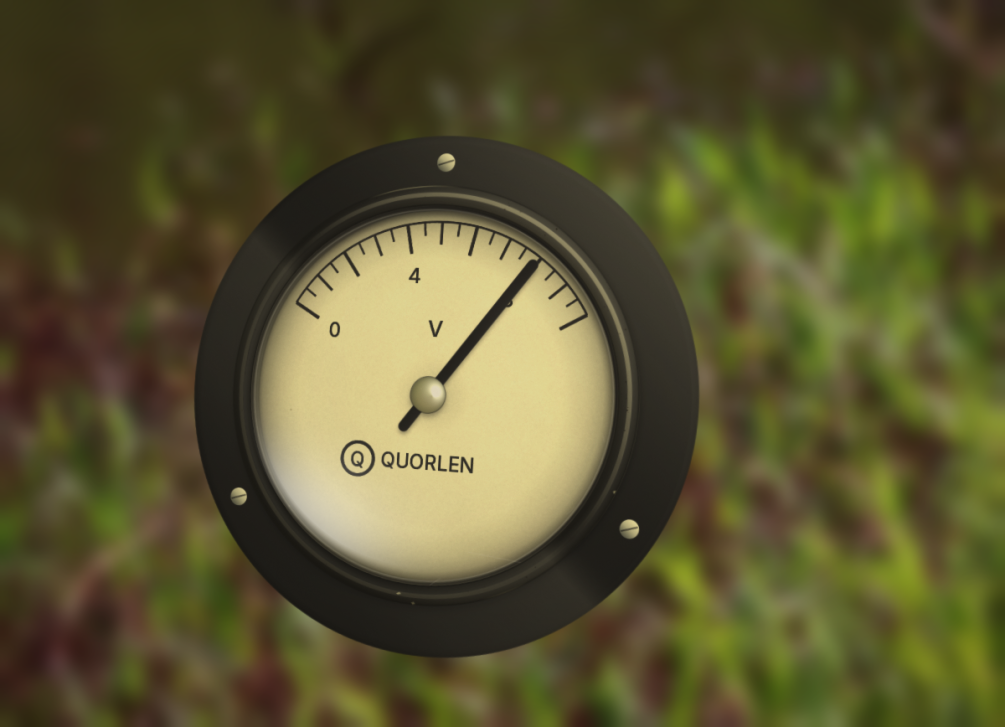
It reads value=8 unit=V
